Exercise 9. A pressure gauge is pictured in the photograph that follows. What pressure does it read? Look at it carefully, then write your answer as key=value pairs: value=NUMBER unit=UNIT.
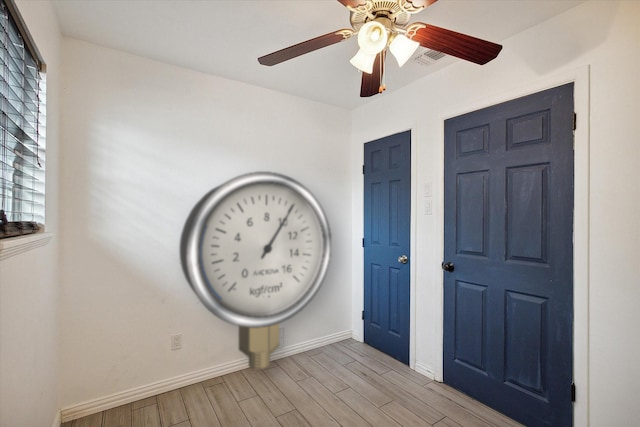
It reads value=10 unit=kg/cm²
